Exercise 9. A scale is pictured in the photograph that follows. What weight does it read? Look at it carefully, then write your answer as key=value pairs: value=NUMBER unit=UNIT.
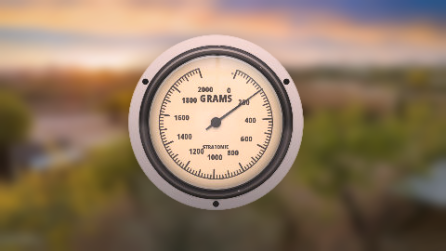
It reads value=200 unit=g
